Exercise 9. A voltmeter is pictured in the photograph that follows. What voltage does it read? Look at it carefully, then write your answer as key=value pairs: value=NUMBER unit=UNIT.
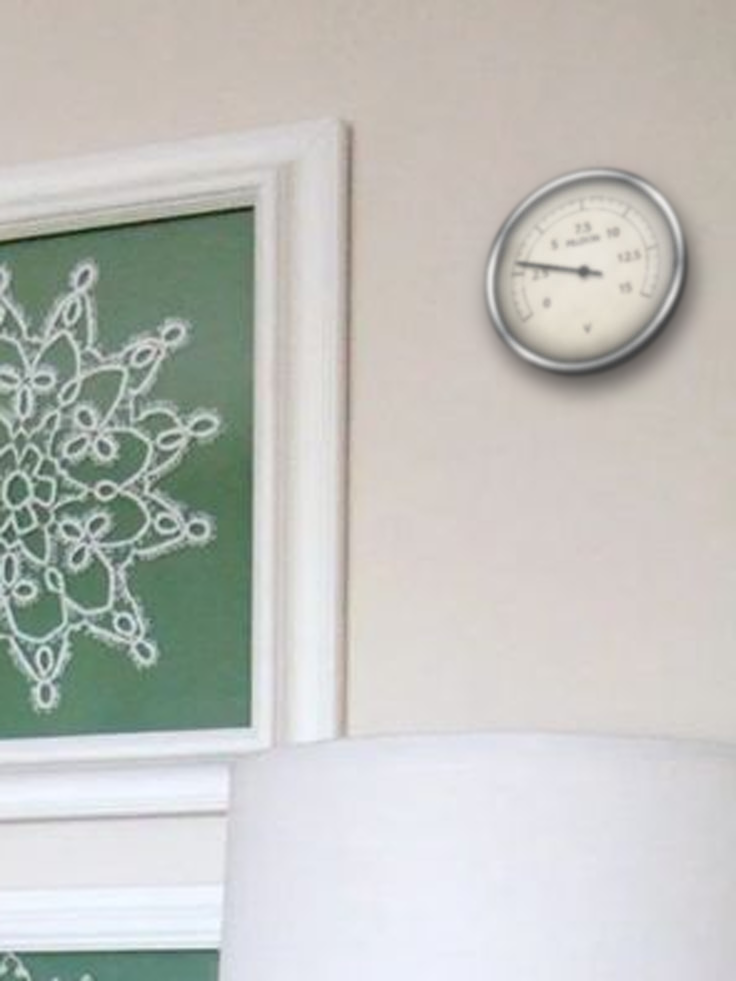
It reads value=3 unit=V
